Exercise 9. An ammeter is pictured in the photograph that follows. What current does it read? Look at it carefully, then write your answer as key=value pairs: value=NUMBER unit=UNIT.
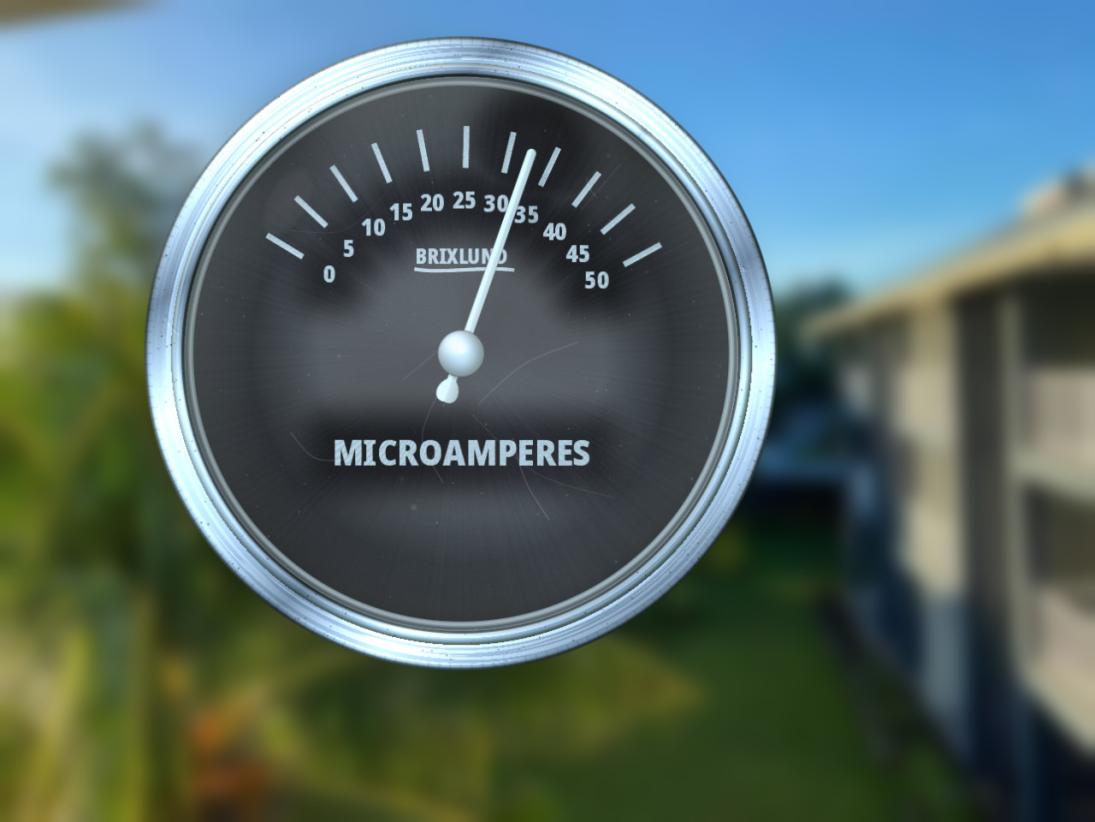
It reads value=32.5 unit=µA
